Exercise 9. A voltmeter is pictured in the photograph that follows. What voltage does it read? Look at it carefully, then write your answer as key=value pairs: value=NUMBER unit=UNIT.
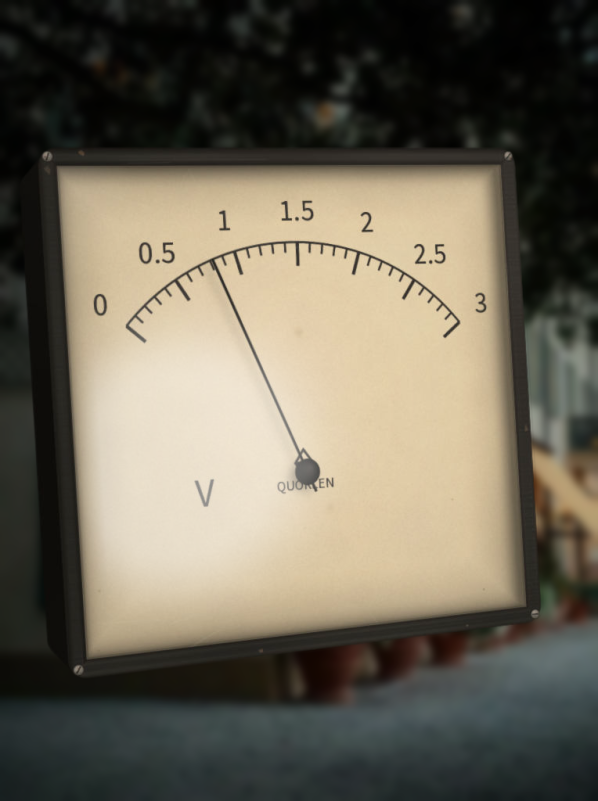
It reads value=0.8 unit=V
